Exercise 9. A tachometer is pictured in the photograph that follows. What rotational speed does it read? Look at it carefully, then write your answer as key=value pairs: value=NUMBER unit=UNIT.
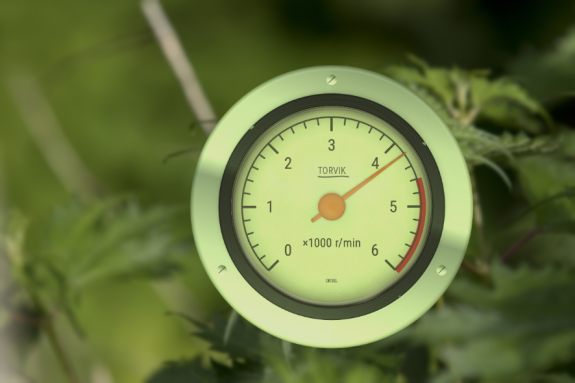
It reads value=4200 unit=rpm
